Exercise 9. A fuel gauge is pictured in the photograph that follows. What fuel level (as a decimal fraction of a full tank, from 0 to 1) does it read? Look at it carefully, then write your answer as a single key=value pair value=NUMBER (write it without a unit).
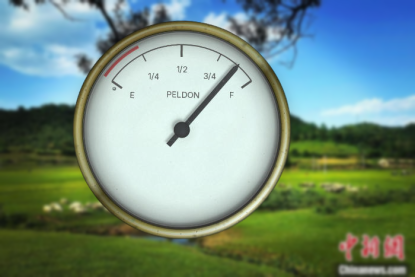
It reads value=0.875
